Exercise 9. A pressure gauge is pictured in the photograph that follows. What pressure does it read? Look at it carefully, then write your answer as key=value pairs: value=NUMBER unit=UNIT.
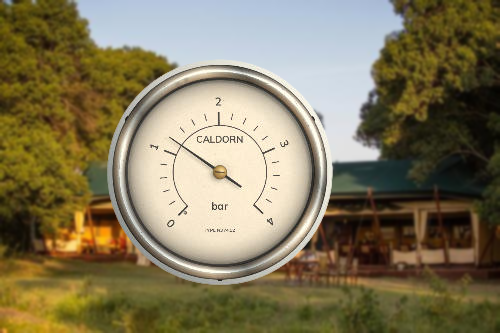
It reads value=1.2 unit=bar
